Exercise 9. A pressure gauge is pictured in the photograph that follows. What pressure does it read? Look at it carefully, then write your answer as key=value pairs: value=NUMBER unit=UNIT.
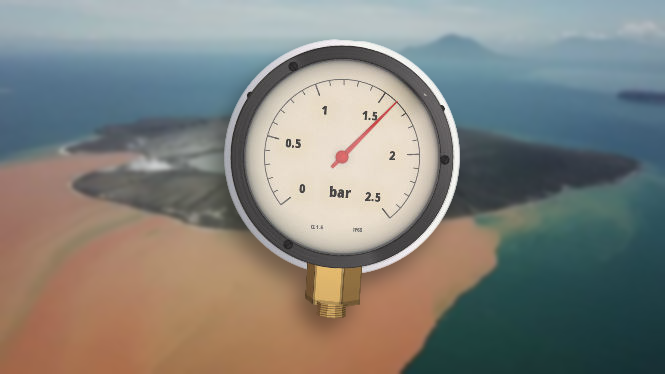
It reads value=1.6 unit=bar
